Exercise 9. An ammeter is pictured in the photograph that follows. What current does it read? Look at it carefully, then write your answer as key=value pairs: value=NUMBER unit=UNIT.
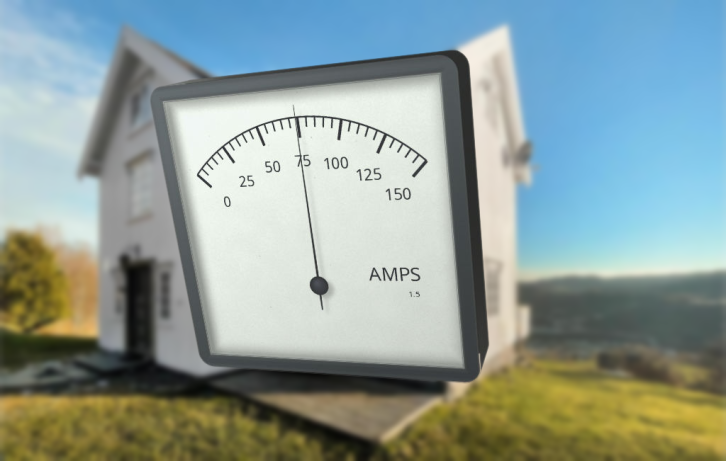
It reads value=75 unit=A
